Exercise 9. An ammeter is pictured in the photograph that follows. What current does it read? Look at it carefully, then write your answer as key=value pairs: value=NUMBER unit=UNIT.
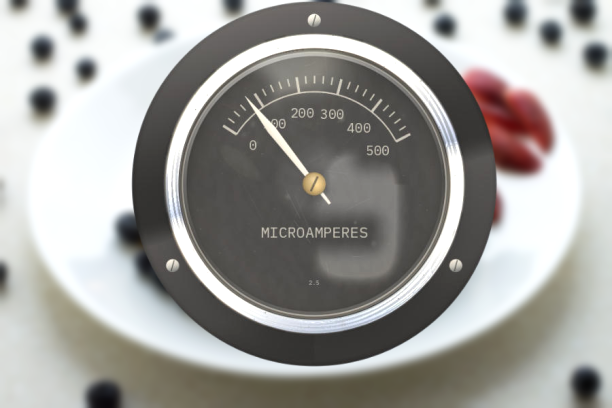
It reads value=80 unit=µA
